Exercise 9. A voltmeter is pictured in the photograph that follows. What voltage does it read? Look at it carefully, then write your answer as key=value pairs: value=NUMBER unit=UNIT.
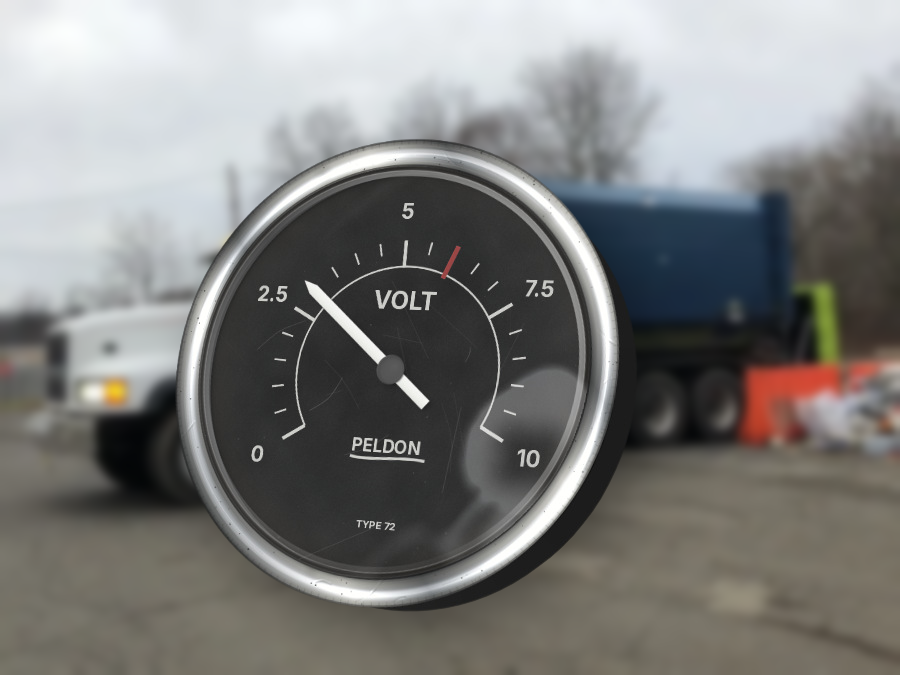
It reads value=3 unit=V
